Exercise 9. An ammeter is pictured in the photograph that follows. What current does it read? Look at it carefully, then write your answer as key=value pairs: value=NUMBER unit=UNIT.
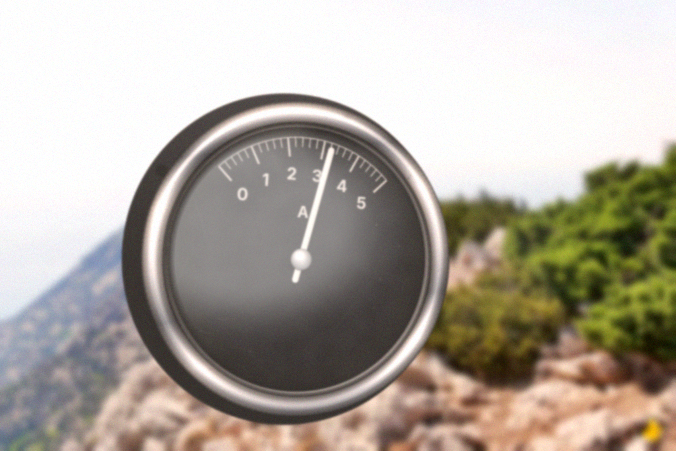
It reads value=3.2 unit=A
